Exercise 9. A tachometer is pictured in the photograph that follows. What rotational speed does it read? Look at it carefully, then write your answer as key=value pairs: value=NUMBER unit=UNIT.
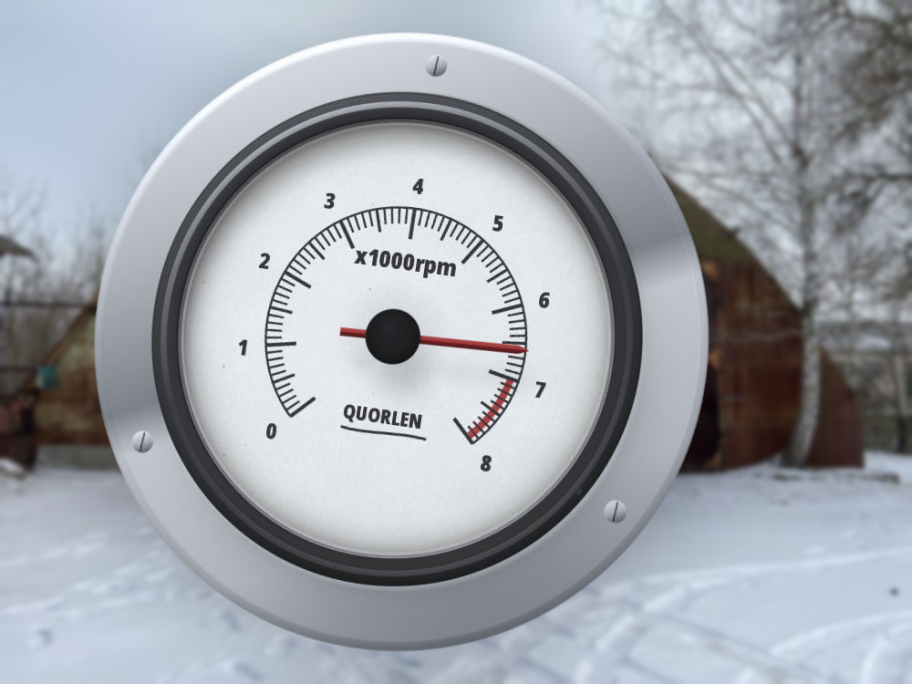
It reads value=6600 unit=rpm
